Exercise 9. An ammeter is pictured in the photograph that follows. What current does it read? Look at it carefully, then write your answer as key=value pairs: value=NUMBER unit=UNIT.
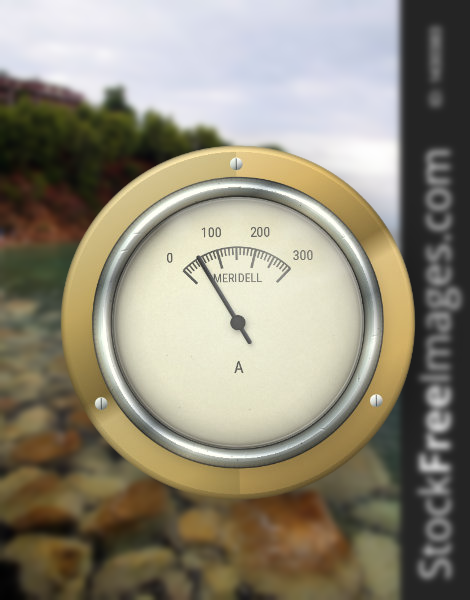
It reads value=50 unit=A
